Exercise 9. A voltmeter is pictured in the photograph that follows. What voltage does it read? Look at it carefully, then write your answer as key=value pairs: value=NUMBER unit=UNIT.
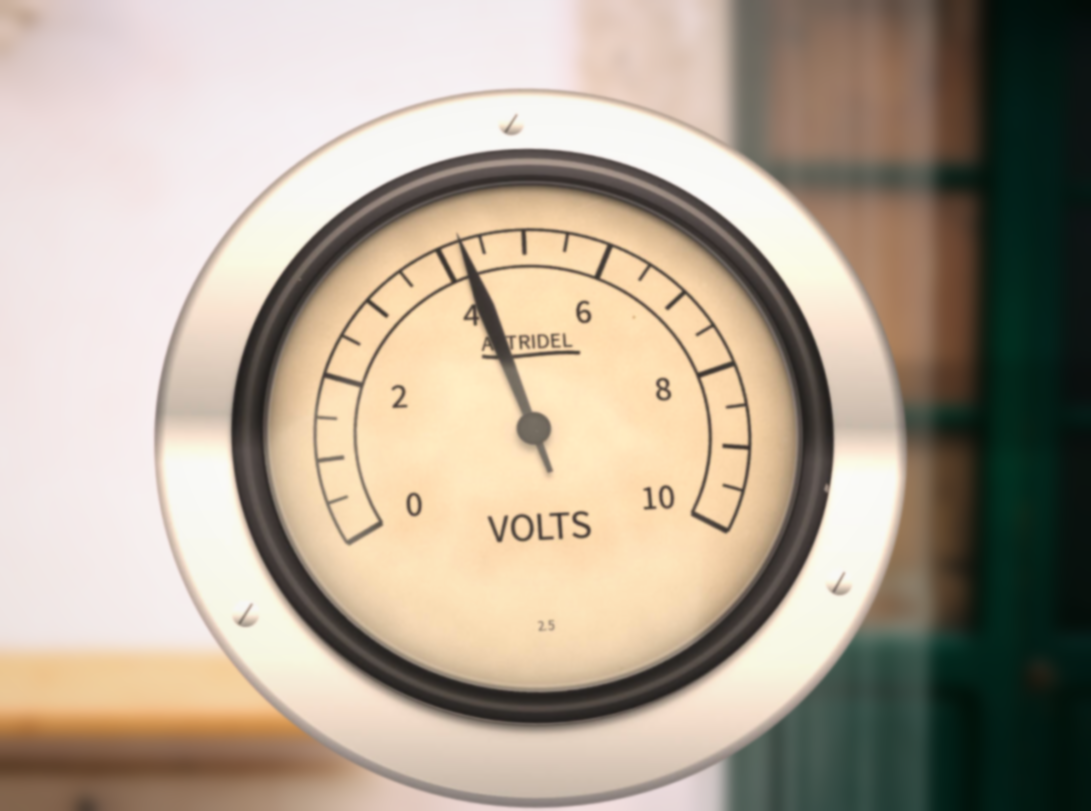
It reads value=4.25 unit=V
